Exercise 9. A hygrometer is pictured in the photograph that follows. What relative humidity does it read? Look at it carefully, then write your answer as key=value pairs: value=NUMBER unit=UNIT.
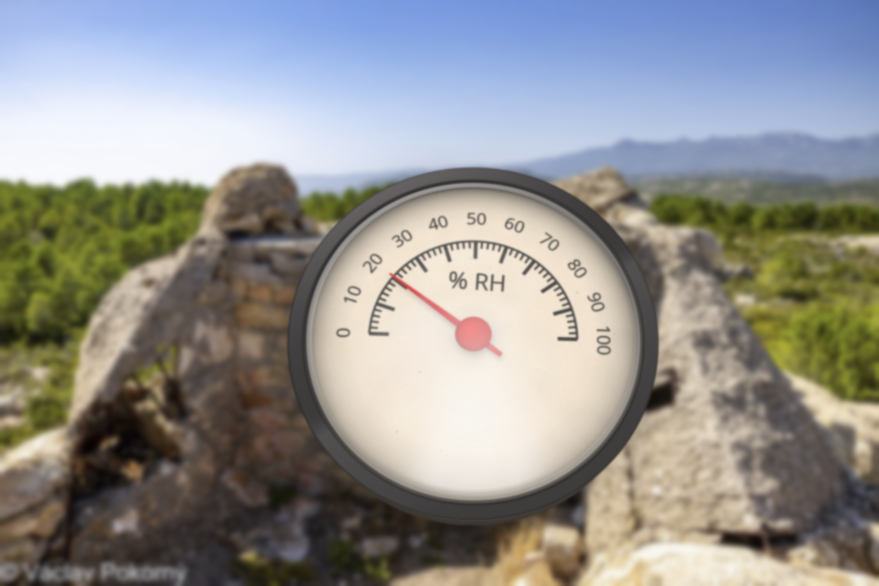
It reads value=20 unit=%
